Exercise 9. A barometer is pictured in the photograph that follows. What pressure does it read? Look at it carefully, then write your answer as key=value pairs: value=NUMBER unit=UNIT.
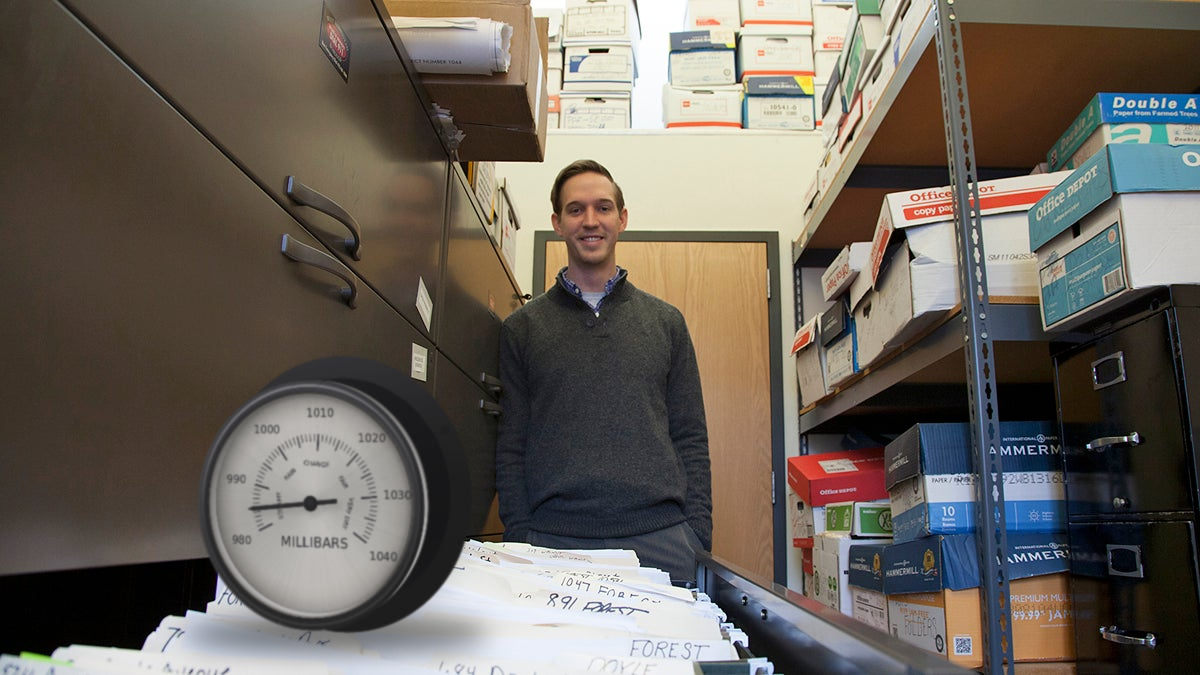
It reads value=985 unit=mbar
